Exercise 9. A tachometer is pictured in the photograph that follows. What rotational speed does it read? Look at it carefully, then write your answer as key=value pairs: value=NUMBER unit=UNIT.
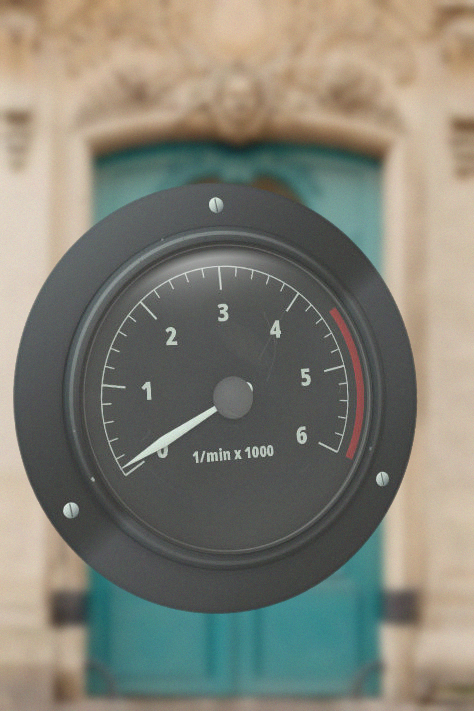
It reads value=100 unit=rpm
